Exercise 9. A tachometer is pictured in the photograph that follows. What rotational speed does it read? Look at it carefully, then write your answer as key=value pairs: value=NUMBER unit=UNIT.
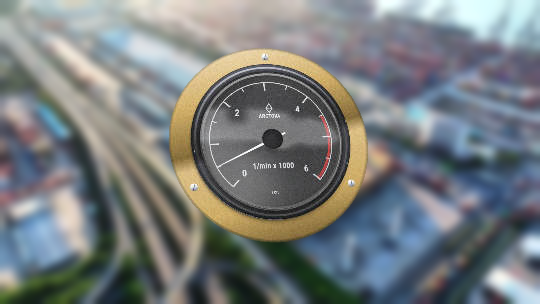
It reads value=500 unit=rpm
